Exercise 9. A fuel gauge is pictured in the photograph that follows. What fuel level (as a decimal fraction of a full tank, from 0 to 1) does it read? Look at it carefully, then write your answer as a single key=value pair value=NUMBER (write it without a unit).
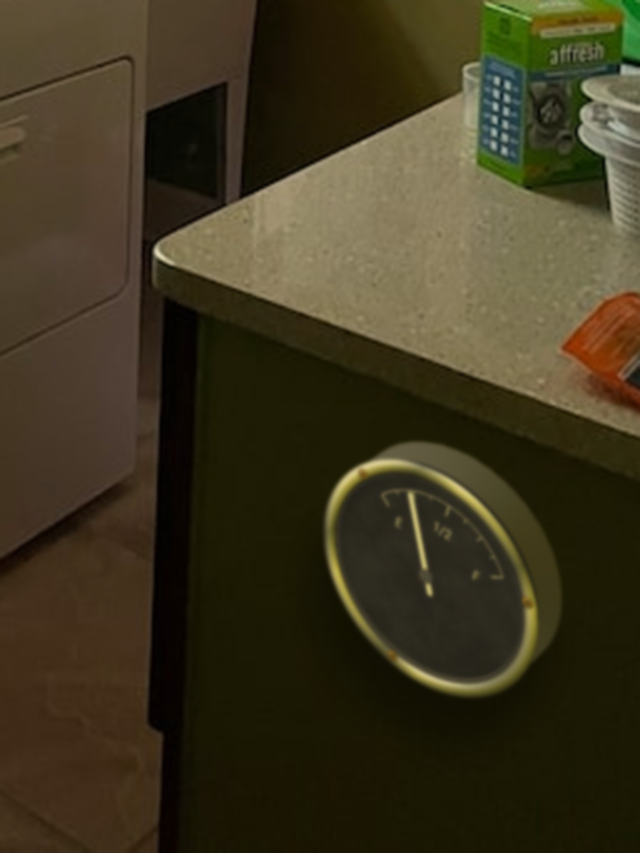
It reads value=0.25
